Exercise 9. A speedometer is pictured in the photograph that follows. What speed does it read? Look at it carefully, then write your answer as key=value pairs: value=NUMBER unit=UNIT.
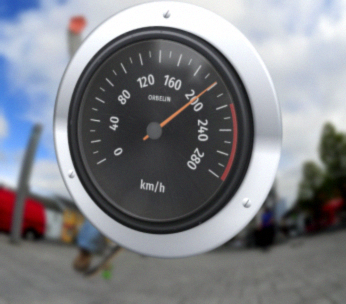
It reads value=200 unit=km/h
